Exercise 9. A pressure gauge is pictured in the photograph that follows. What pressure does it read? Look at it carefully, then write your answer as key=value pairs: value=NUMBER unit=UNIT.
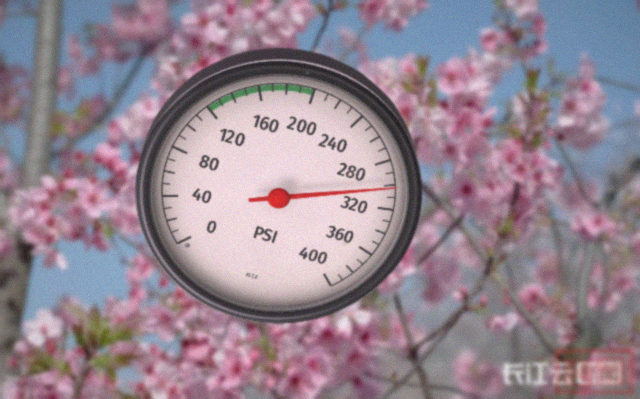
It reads value=300 unit=psi
